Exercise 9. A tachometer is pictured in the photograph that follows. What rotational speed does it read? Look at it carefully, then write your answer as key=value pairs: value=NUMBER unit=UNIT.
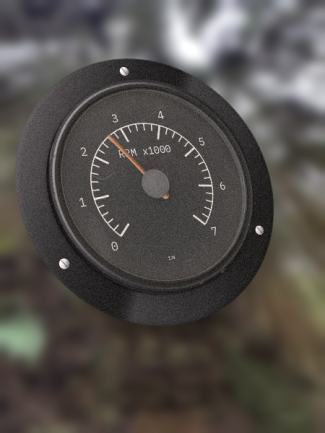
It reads value=2600 unit=rpm
